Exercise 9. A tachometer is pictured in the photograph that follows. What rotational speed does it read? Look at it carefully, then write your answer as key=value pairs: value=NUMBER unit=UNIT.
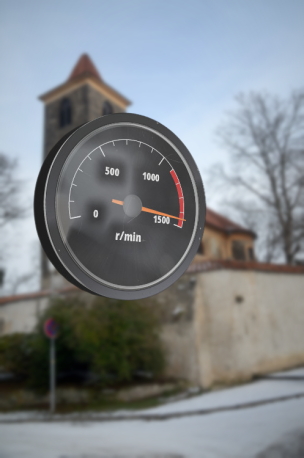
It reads value=1450 unit=rpm
